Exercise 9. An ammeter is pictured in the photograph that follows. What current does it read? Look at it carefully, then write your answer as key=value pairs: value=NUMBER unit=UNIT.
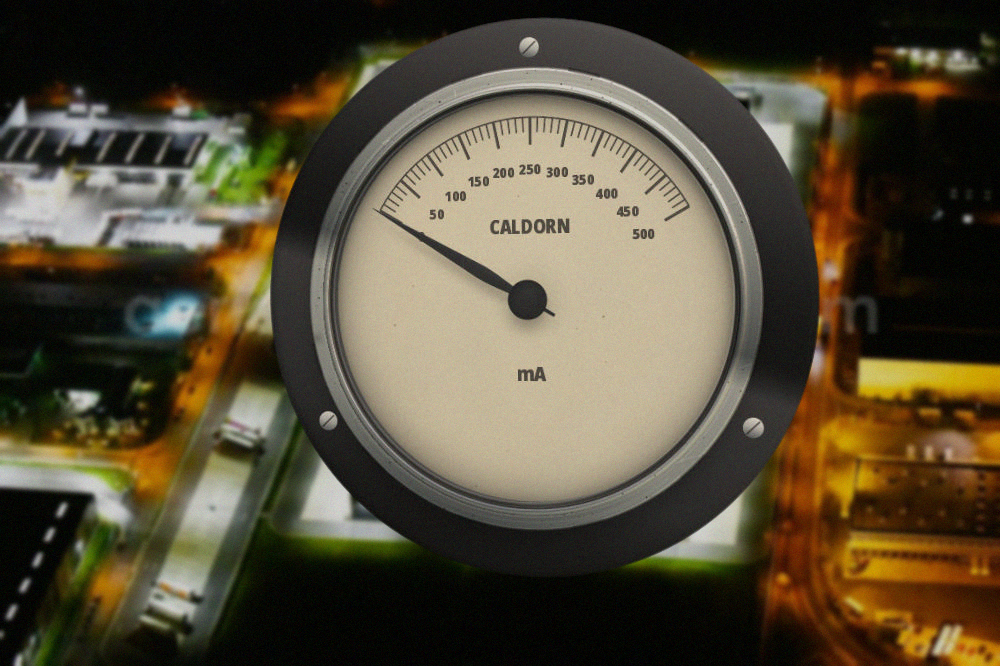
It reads value=0 unit=mA
